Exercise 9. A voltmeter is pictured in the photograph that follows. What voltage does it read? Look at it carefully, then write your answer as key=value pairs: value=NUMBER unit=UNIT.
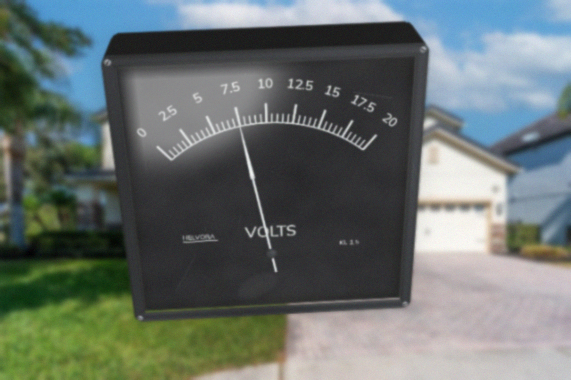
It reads value=7.5 unit=V
